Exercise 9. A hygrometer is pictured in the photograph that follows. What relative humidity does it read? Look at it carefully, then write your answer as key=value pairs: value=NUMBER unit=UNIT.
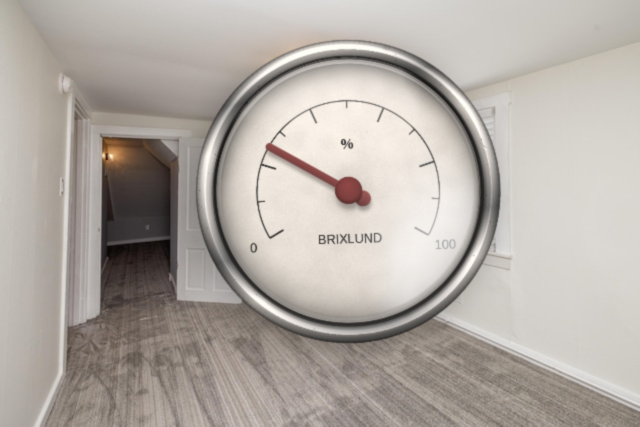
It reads value=25 unit=%
